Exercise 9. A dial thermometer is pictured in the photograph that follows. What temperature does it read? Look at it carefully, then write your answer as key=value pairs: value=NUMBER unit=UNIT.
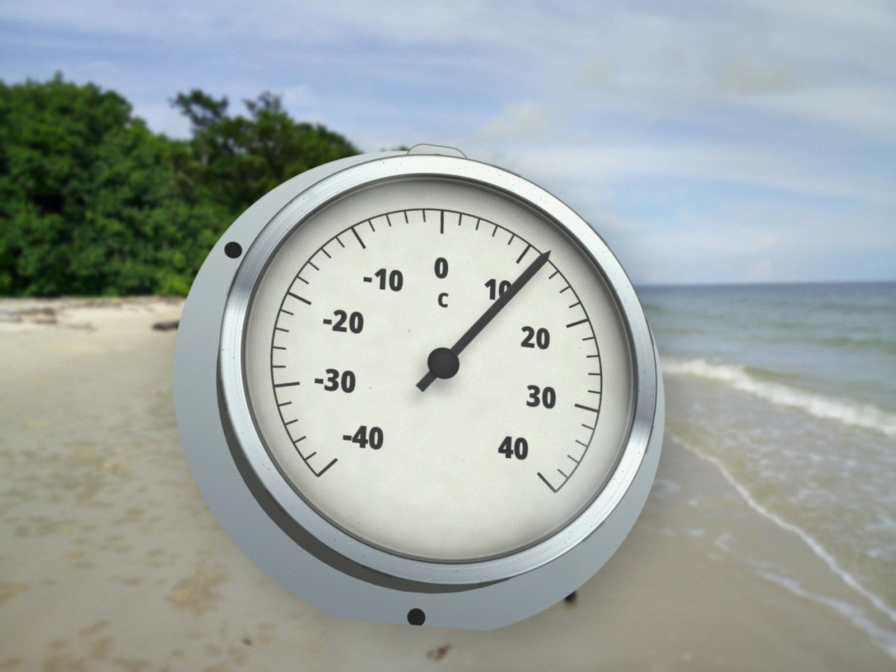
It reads value=12 unit=°C
